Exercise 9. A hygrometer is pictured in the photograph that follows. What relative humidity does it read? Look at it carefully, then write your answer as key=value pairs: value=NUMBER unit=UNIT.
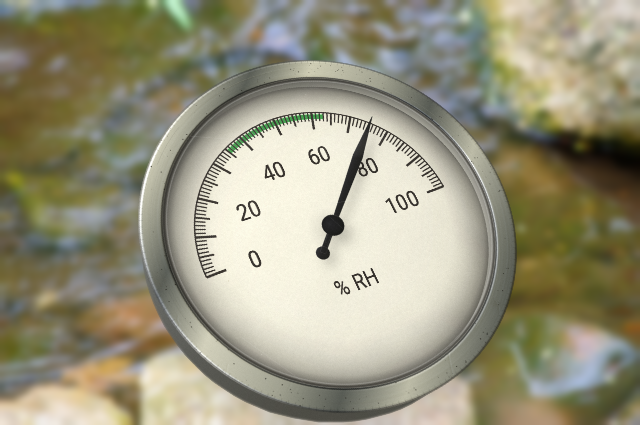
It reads value=75 unit=%
